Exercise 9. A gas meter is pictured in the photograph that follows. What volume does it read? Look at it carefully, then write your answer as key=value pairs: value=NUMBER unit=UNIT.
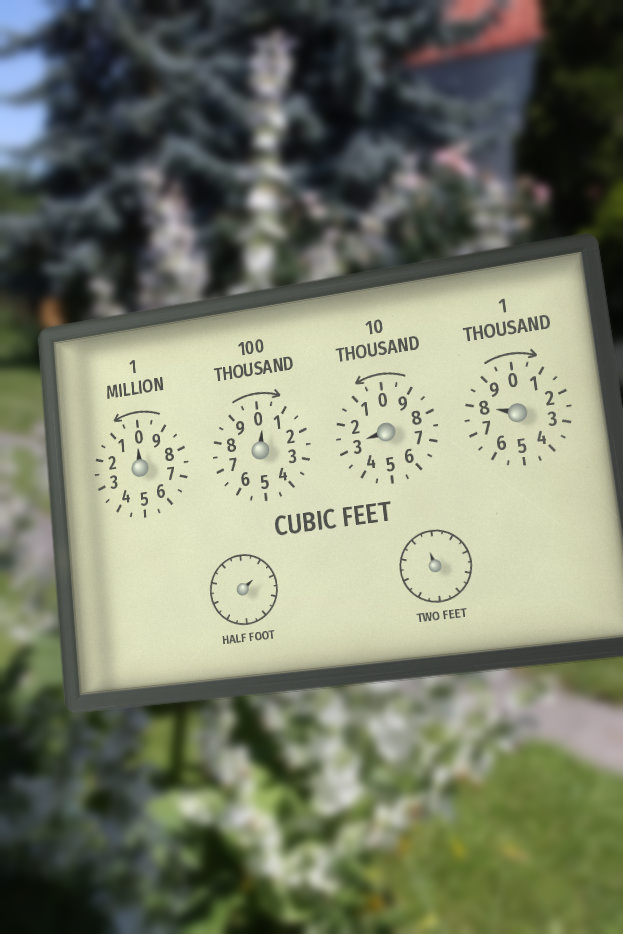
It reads value=2800 unit=ft³
